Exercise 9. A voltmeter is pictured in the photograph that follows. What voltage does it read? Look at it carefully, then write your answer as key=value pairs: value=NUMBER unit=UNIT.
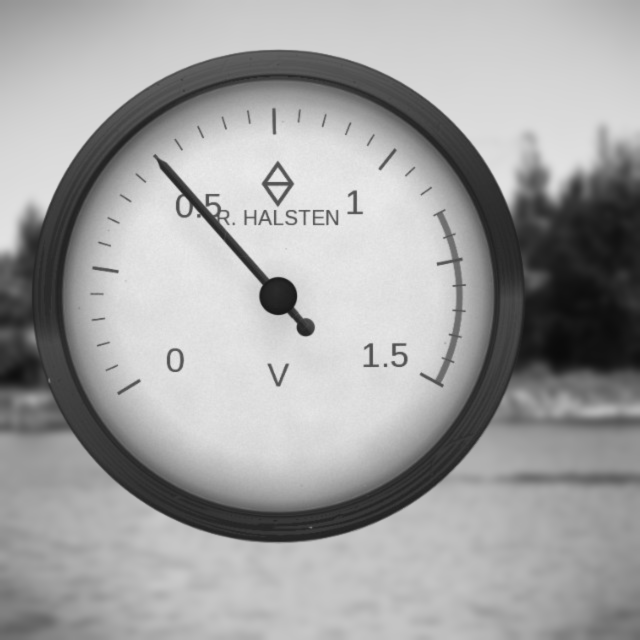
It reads value=0.5 unit=V
